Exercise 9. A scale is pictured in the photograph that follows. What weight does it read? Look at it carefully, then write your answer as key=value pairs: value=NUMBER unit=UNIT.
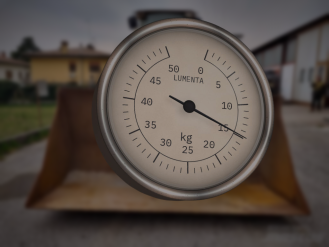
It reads value=15 unit=kg
